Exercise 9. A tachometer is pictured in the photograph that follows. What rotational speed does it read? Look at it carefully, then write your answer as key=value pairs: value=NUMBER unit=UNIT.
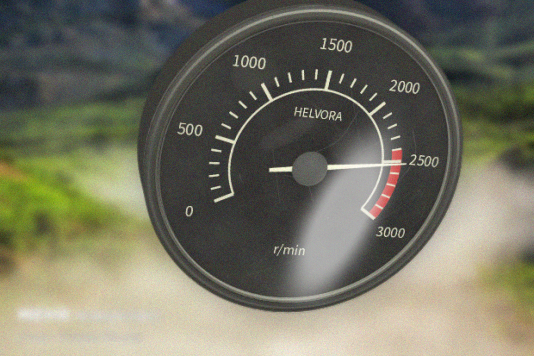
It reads value=2500 unit=rpm
